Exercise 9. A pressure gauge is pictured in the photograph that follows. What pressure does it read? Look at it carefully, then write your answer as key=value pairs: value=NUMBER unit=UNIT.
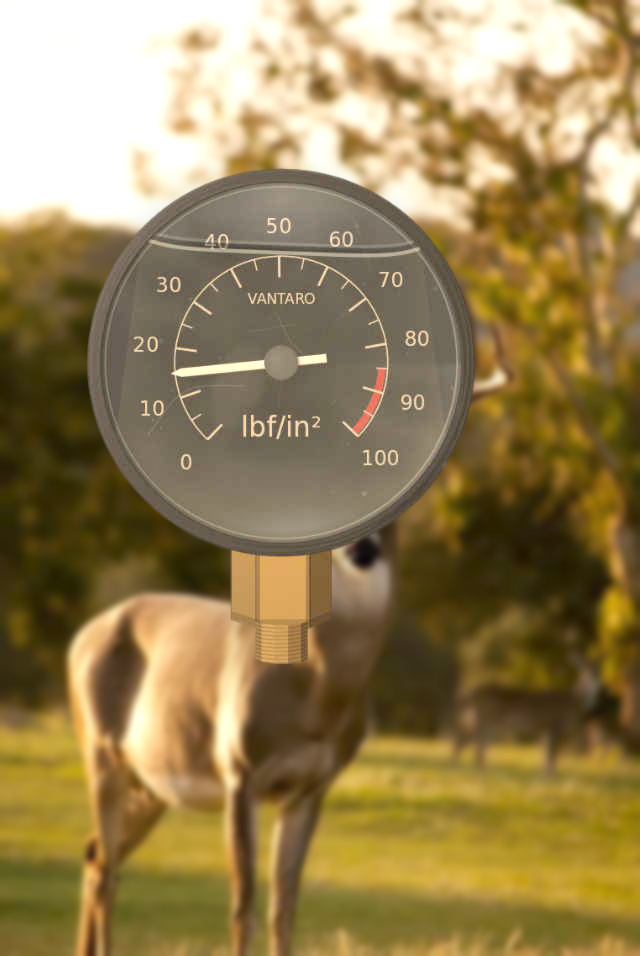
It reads value=15 unit=psi
